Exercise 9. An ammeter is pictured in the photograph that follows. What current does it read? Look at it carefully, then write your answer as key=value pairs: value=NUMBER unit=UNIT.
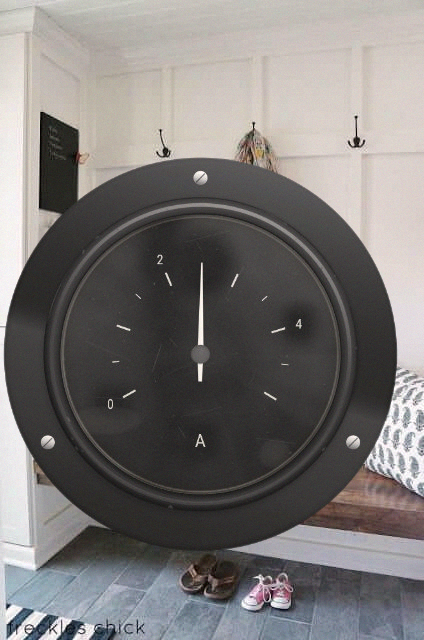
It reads value=2.5 unit=A
